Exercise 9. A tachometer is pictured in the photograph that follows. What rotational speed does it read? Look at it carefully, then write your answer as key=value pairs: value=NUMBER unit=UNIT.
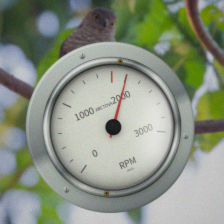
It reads value=2000 unit=rpm
